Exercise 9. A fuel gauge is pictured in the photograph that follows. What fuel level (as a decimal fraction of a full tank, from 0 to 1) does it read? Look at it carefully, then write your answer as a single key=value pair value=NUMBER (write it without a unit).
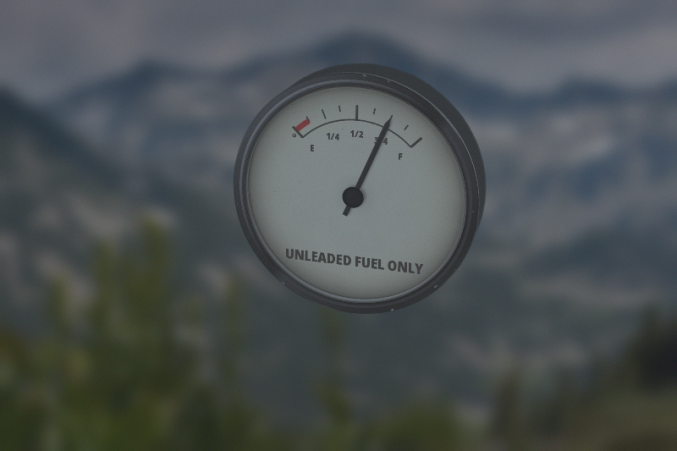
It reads value=0.75
